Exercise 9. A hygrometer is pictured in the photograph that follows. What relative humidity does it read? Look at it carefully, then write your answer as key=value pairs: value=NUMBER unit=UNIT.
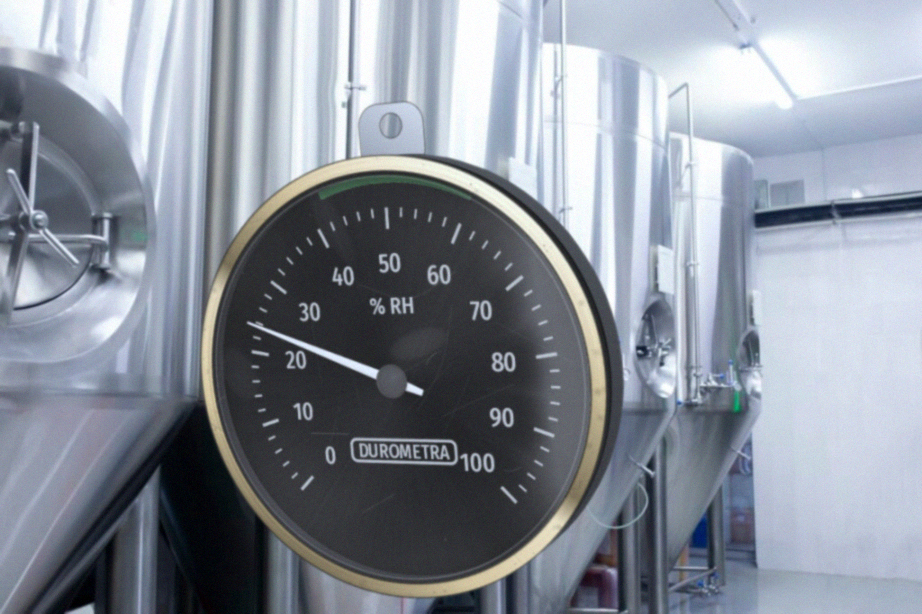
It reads value=24 unit=%
